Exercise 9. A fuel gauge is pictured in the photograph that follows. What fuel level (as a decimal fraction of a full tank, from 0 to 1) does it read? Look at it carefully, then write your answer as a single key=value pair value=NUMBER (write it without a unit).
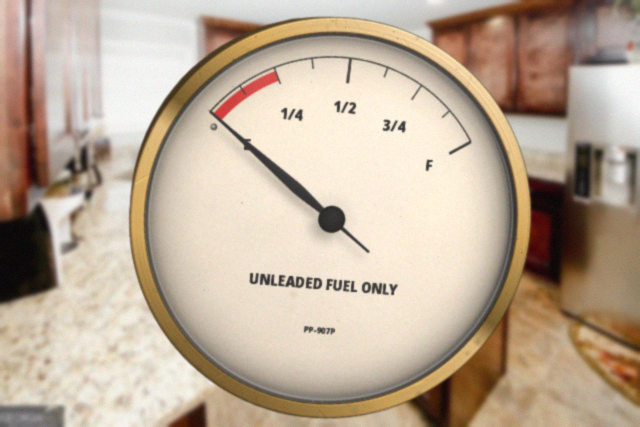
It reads value=0
